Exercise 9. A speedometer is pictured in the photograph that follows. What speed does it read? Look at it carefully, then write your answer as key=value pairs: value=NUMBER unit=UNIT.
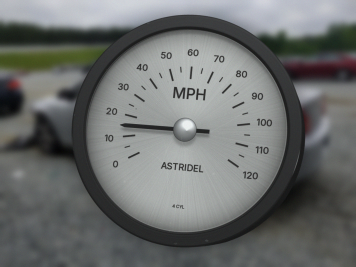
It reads value=15 unit=mph
